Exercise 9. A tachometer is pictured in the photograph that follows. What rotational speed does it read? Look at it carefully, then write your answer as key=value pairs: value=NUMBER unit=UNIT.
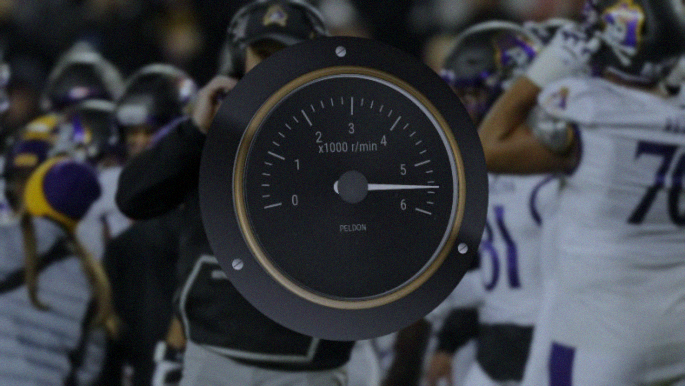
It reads value=5500 unit=rpm
